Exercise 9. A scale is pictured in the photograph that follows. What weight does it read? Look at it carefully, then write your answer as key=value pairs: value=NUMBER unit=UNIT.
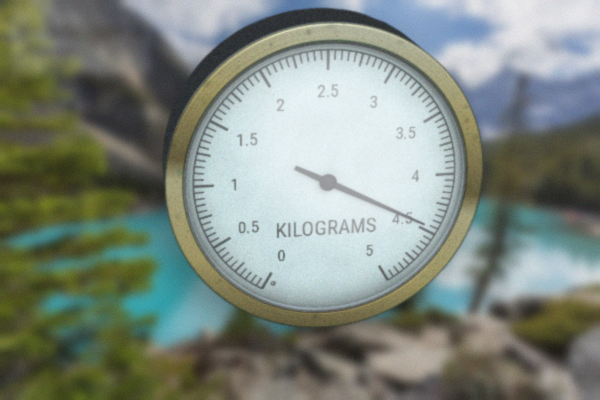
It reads value=4.45 unit=kg
